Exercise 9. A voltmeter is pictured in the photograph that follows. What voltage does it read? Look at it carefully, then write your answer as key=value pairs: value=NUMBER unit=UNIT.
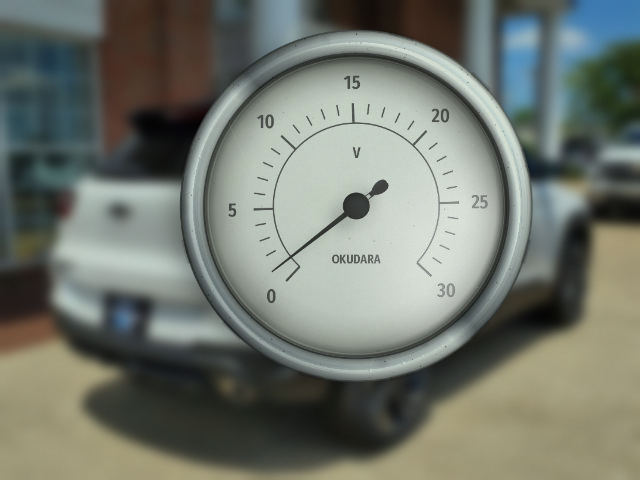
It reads value=1 unit=V
